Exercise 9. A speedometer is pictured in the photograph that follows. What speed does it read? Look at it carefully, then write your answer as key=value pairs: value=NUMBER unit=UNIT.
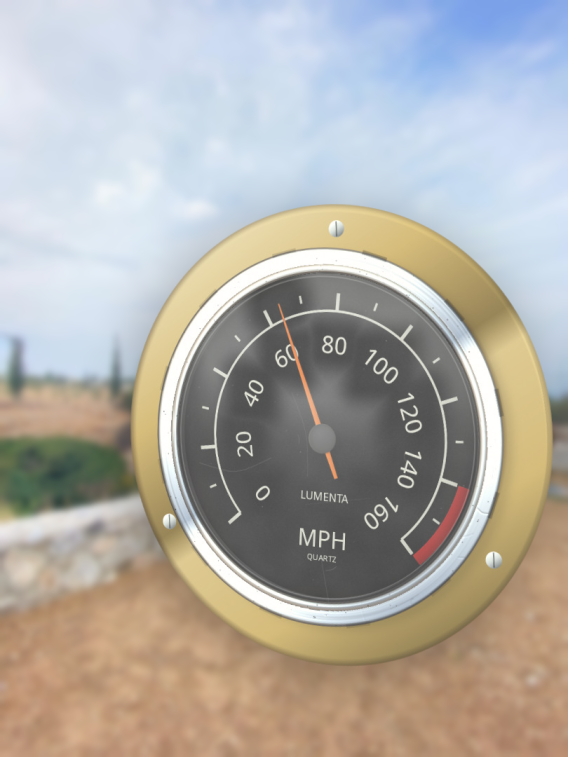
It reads value=65 unit=mph
